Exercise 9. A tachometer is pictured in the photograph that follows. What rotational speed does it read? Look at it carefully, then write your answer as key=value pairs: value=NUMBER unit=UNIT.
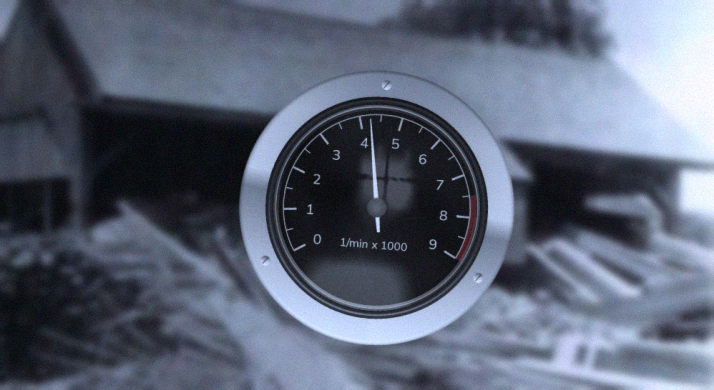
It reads value=4250 unit=rpm
